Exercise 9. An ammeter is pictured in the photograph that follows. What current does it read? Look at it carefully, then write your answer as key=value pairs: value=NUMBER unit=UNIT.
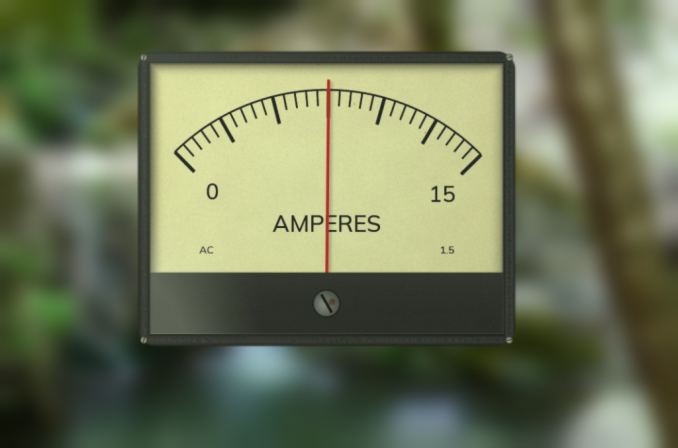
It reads value=7.5 unit=A
